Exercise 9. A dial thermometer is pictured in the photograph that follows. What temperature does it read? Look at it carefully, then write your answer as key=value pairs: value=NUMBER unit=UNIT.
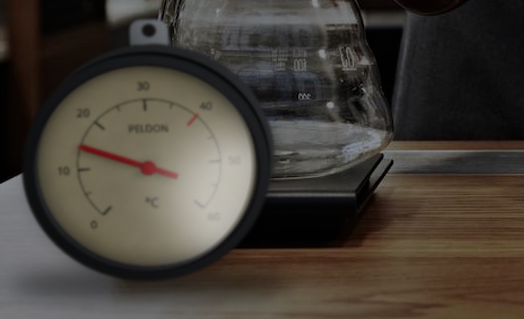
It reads value=15 unit=°C
